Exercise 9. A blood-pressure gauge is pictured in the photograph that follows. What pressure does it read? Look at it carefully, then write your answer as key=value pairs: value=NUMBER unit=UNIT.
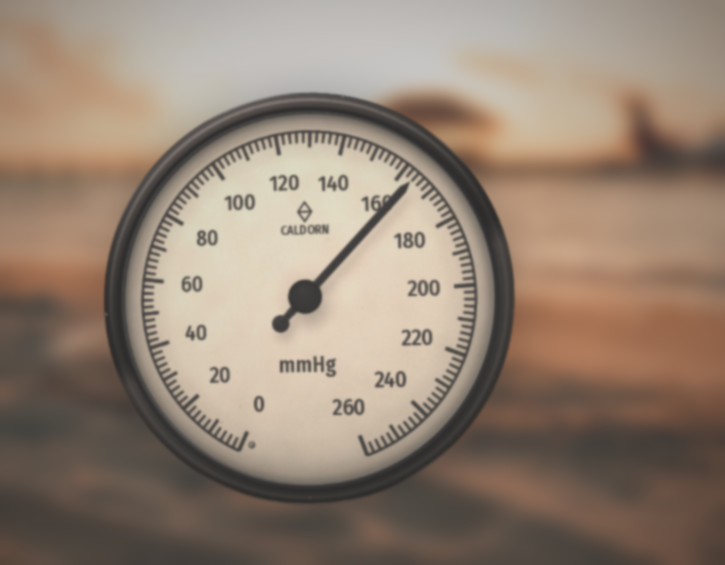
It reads value=164 unit=mmHg
